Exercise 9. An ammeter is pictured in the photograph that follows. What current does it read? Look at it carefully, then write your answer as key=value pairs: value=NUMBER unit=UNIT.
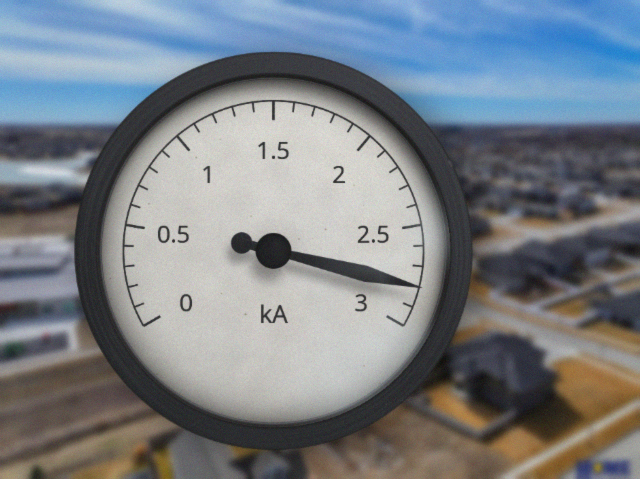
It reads value=2.8 unit=kA
